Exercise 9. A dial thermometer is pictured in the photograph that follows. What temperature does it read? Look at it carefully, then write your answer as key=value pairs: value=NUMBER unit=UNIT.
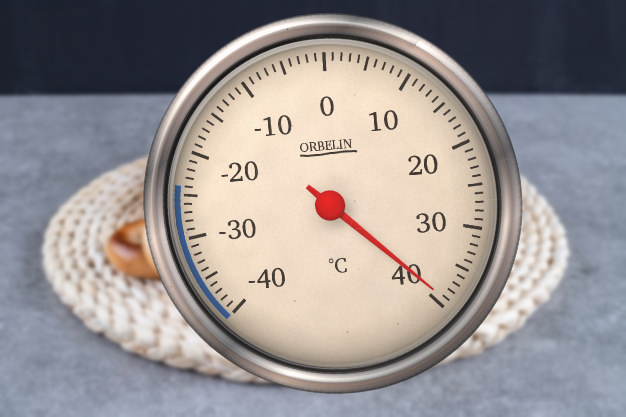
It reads value=39 unit=°C
